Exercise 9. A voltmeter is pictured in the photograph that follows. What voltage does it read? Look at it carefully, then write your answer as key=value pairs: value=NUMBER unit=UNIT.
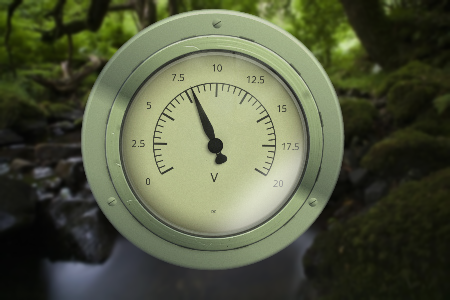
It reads value=8 unit=V
